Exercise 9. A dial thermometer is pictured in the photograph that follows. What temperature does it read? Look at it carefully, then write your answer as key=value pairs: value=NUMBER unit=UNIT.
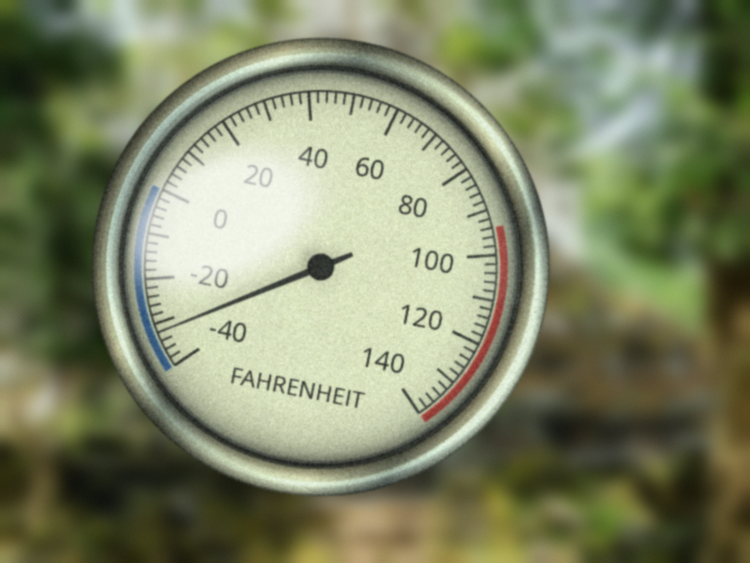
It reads value=-32 unit=°F
